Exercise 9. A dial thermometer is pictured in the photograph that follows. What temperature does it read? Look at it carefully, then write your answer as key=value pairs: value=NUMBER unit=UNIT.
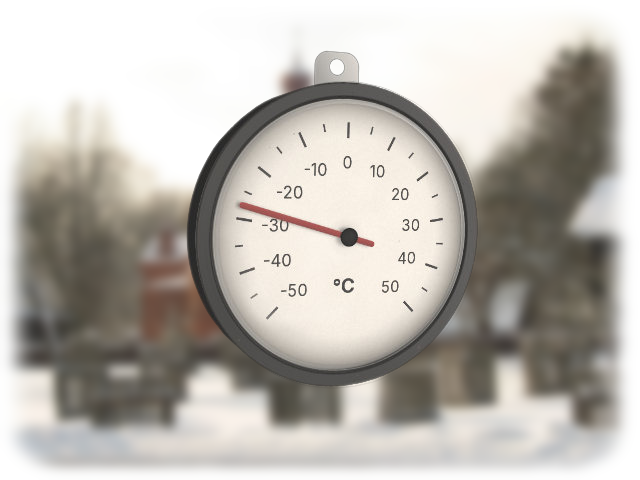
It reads value=-27.5 unit=°C
